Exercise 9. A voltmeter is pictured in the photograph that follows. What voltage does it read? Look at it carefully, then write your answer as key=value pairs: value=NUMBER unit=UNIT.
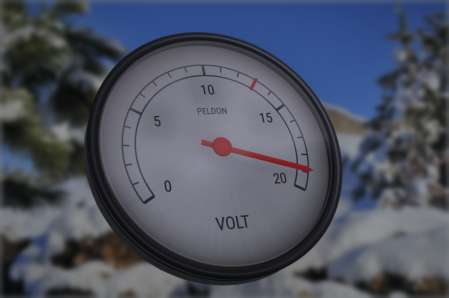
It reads value=19 unit=V
